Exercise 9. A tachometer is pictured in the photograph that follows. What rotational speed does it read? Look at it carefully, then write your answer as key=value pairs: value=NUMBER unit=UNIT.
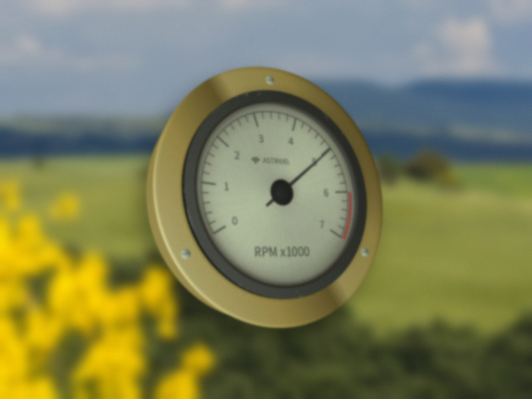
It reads value=5000 unit=rpm
